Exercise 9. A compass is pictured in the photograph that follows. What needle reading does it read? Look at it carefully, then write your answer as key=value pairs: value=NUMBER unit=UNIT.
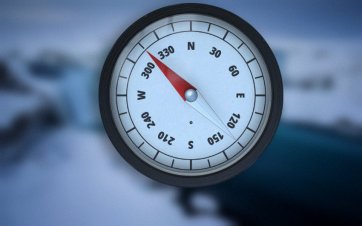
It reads value=315 unit=°
